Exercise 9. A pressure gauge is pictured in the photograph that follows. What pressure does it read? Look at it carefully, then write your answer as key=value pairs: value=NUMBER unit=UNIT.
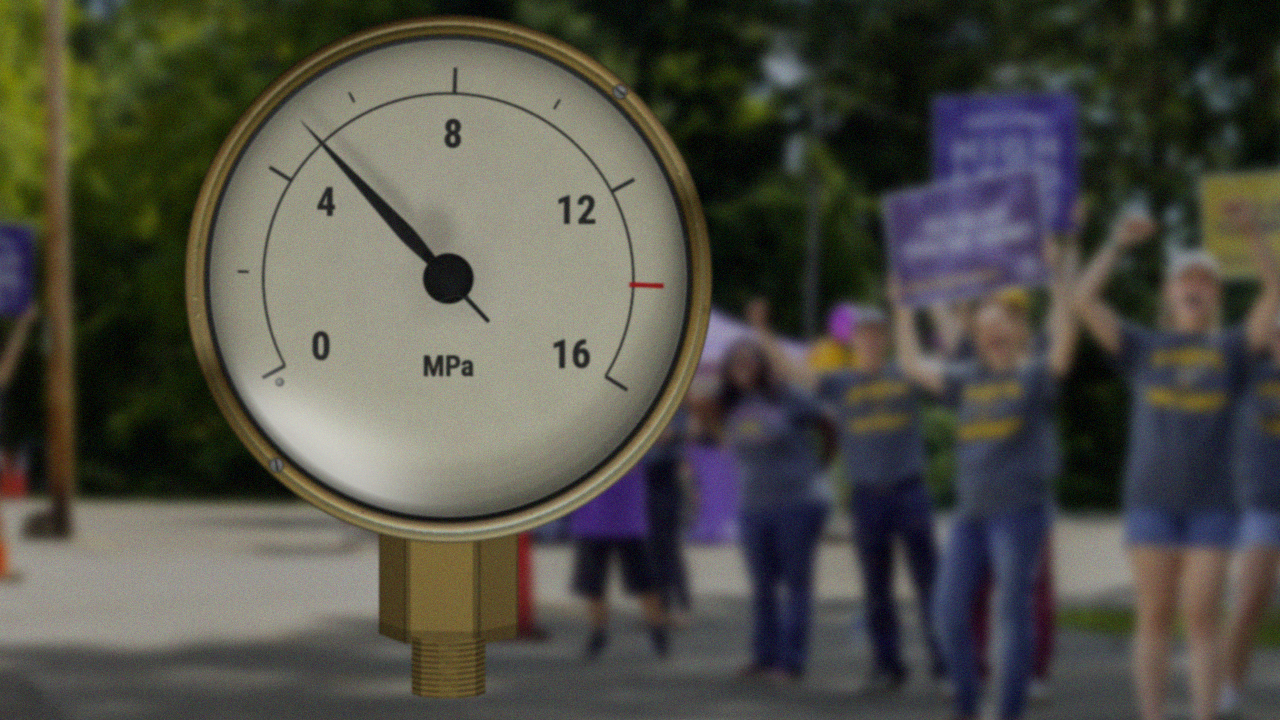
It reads value=5 unit=MPa
